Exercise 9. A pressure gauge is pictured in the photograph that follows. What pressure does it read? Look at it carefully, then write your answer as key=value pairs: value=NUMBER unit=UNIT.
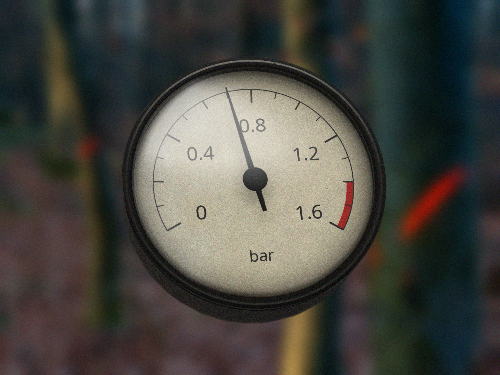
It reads value=0.7 unit=bar
